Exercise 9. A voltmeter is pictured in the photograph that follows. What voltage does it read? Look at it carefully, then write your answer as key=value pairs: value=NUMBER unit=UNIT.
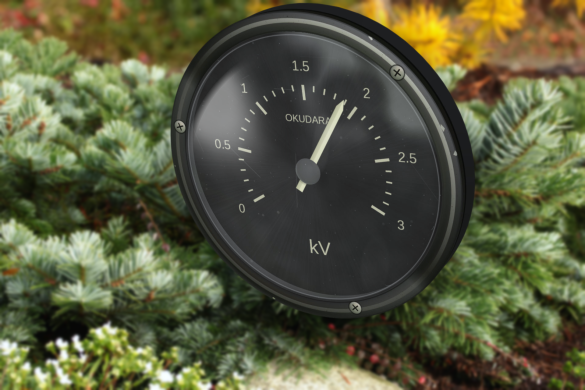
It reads value=1.9 unit=kV
